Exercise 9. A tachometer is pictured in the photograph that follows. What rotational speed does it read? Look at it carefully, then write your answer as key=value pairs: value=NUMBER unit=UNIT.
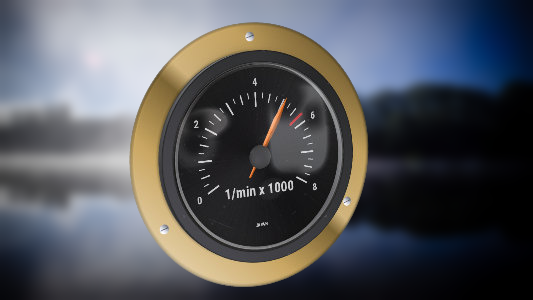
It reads value=5000 unit=rpm
